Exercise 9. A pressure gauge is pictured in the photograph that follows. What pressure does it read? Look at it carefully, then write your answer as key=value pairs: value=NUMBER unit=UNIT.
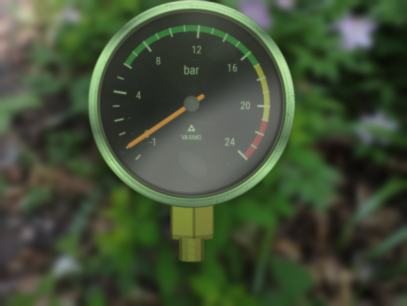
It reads value=0 unit=bar
